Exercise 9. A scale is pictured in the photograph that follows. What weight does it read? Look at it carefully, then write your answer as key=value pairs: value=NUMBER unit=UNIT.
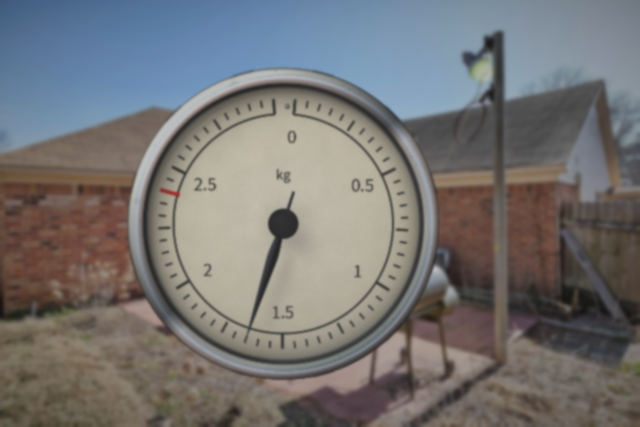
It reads value=1.65 unit=kg
